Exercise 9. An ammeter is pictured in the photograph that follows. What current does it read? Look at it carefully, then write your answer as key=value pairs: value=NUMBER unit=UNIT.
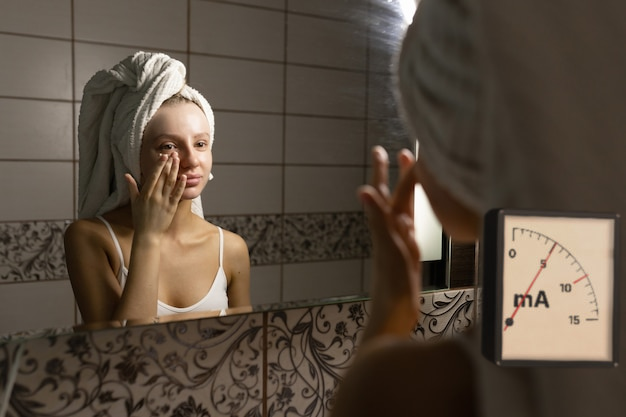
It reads value=5 unit=mA
